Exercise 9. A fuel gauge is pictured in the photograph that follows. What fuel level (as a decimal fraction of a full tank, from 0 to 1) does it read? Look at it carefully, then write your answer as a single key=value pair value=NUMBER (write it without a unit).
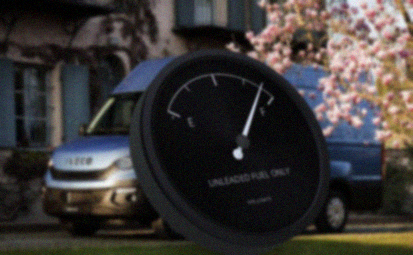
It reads value=0.875
